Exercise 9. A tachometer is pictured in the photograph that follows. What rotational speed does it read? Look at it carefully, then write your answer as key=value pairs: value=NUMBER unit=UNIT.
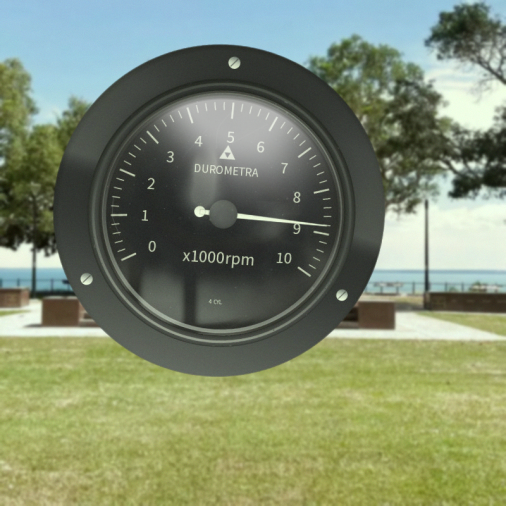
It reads value=8800 unit=rpm
